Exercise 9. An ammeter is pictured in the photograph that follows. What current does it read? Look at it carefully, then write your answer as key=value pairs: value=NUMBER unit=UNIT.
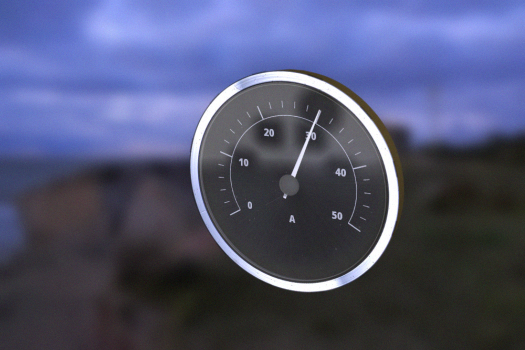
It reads value=30 unit=A
